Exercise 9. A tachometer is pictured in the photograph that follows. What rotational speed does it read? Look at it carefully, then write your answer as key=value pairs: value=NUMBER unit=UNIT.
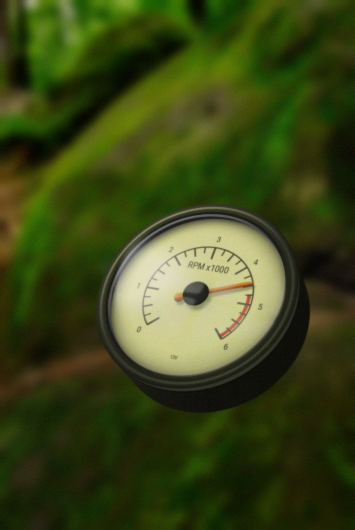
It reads value=4500 unit=rpm
